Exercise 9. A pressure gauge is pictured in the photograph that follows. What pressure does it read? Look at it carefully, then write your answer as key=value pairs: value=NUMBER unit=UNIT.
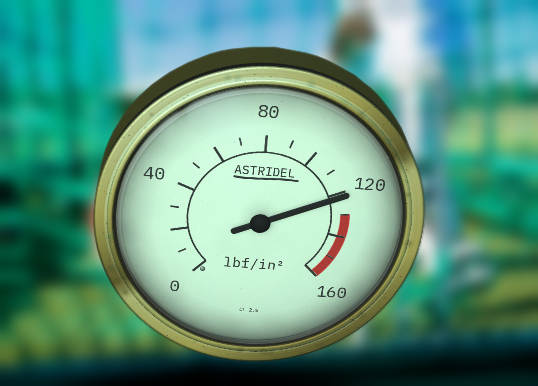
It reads value=120 unit=psi
